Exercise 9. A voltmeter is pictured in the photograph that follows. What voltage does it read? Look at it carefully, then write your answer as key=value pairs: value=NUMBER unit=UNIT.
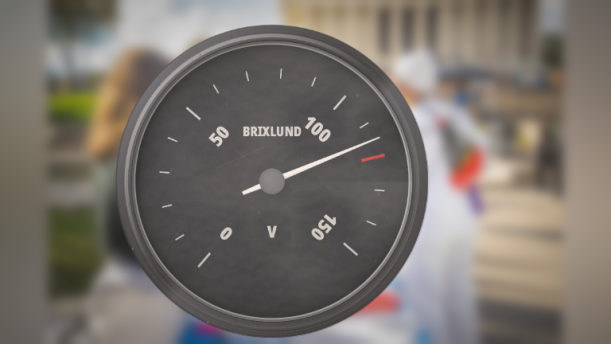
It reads value=115 unit=V
